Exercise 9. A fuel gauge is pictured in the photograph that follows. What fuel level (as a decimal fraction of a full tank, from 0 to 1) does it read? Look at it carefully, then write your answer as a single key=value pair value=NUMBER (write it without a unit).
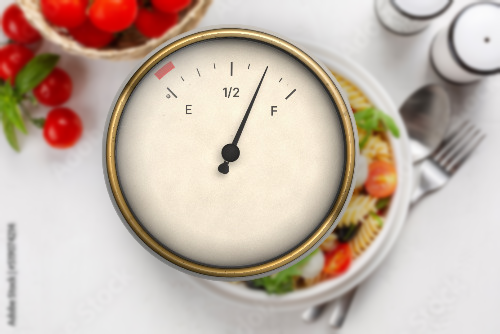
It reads value=0.75
